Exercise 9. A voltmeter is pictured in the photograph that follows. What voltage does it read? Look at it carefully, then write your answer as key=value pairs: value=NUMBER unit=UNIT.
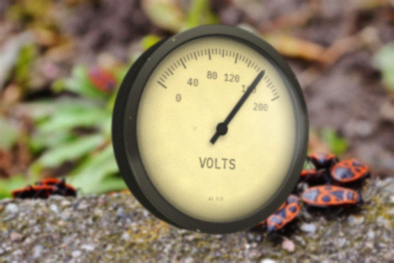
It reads value=160 unit=V
